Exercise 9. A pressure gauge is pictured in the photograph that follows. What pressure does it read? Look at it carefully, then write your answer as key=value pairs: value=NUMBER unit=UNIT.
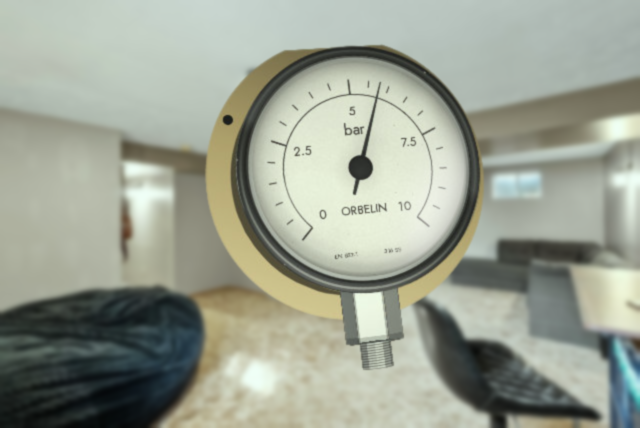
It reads value=5.75 unit=bar
